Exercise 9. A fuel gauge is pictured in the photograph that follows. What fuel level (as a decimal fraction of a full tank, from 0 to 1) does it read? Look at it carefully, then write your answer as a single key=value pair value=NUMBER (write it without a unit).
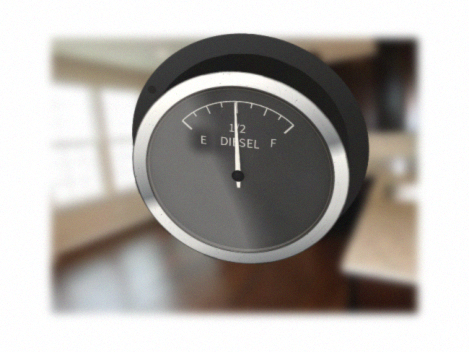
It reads value=0.5
